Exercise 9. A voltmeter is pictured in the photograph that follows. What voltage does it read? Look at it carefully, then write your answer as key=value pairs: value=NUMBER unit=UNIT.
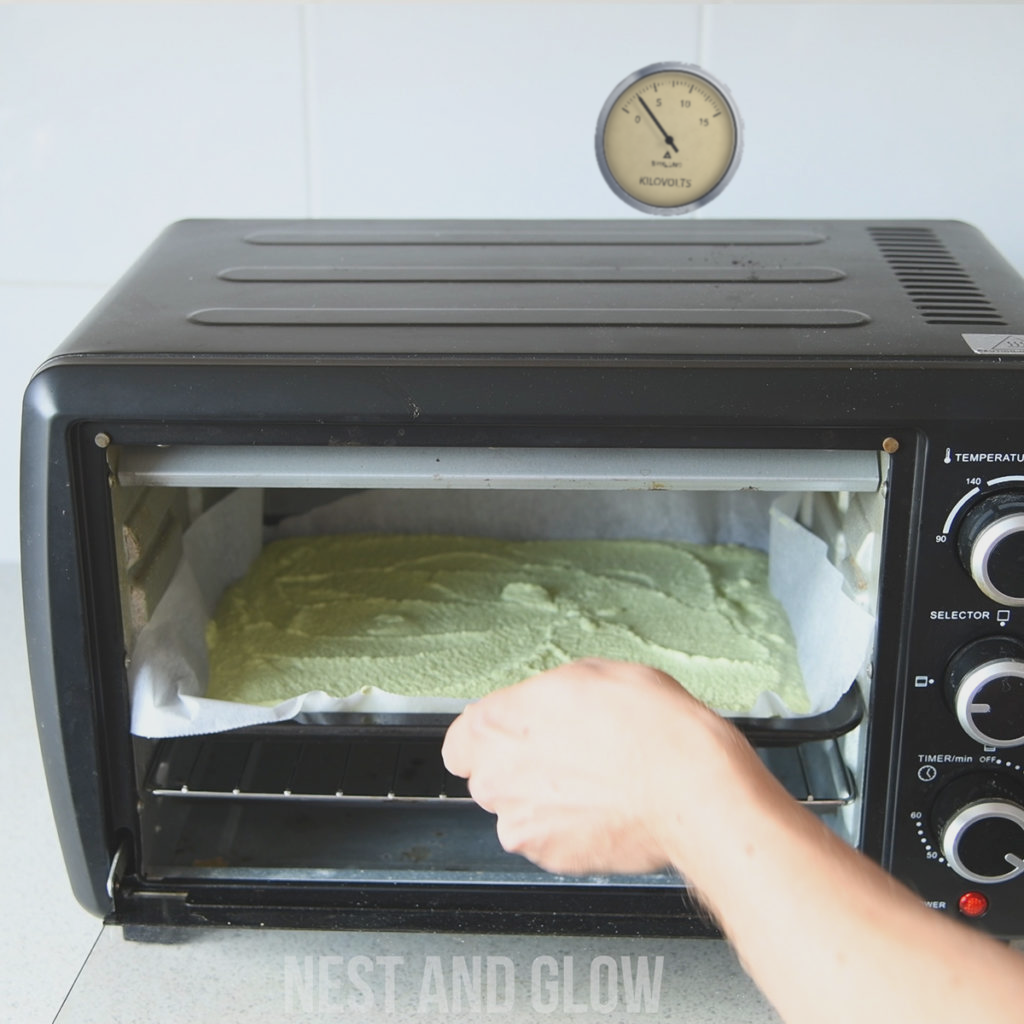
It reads value=2.5 unit=kV
